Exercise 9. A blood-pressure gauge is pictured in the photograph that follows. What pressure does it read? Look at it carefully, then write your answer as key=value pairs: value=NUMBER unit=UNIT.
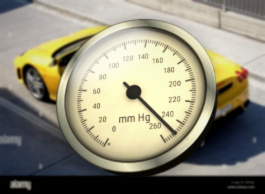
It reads value=250 unit=mmHg
